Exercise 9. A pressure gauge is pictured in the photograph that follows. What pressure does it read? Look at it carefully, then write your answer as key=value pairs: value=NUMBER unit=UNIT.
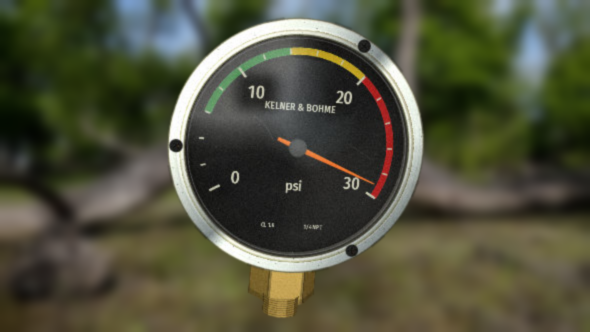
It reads value=29 unit=psi
